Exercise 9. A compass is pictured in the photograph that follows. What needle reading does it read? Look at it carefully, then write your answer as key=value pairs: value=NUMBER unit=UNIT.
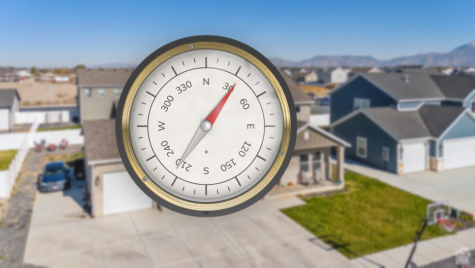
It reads value=35 unit=°
